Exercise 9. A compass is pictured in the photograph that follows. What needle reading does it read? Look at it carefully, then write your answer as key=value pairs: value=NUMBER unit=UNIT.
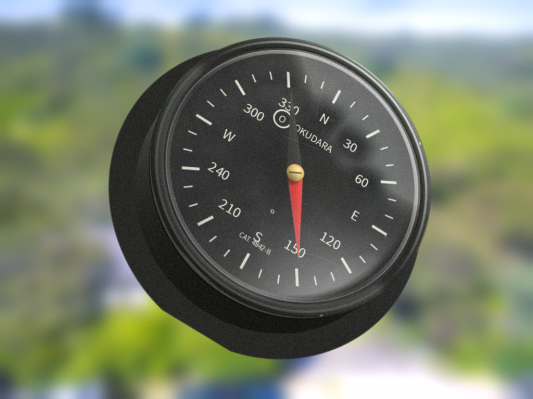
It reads value=150 unit=°
